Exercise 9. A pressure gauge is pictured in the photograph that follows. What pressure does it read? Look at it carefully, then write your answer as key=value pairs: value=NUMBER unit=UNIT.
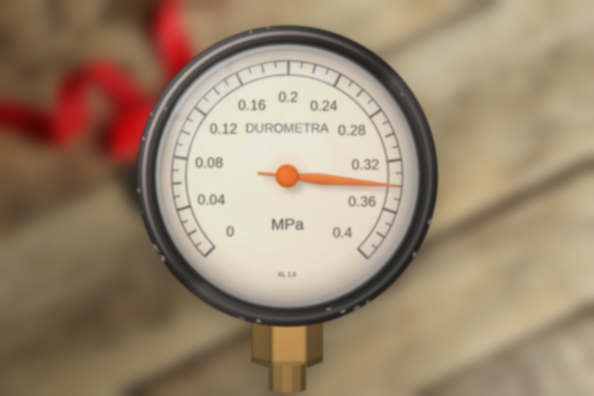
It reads value=0.34 unit=MPa
